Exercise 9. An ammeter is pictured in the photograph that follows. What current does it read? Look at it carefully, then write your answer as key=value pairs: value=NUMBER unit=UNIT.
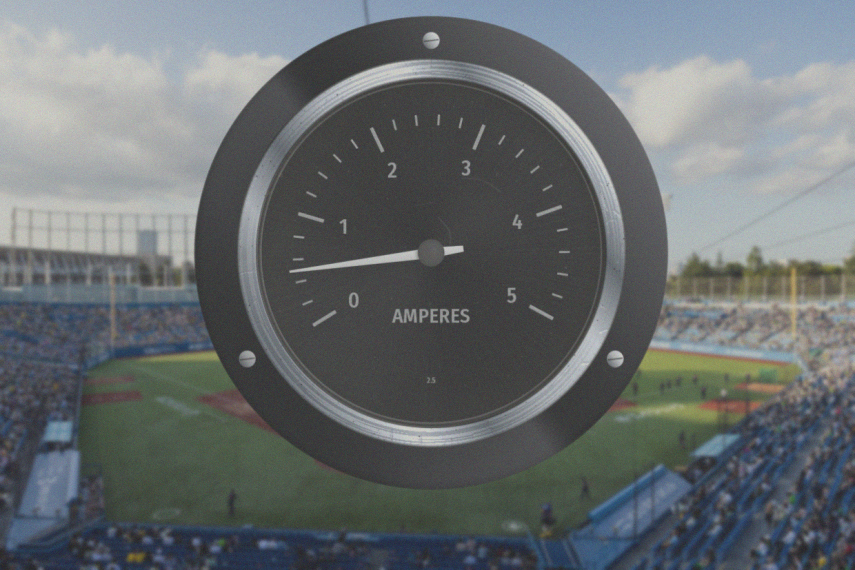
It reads value=0.5 unit=A
